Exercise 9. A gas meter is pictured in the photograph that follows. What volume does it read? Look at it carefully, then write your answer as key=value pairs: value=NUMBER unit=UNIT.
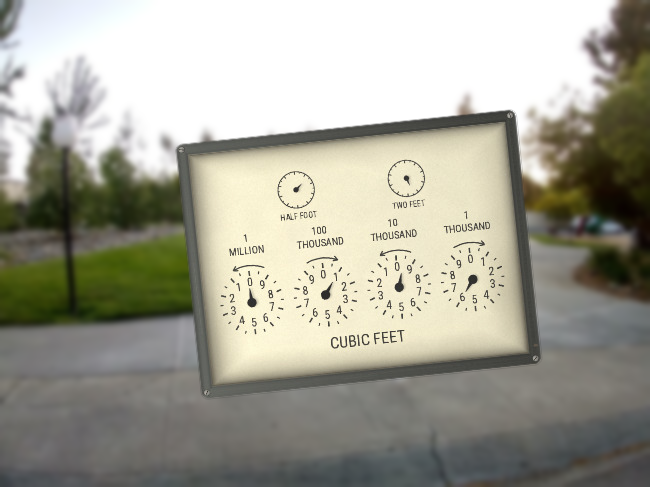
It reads value=9600 unit=ft³
